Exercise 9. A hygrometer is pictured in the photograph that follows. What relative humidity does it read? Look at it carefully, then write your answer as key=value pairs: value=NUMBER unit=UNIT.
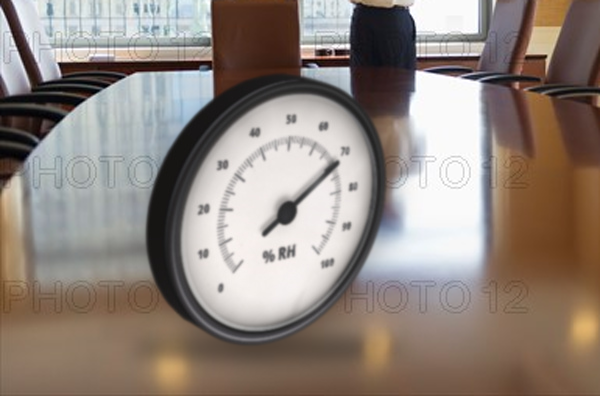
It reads value=70 unit=%
